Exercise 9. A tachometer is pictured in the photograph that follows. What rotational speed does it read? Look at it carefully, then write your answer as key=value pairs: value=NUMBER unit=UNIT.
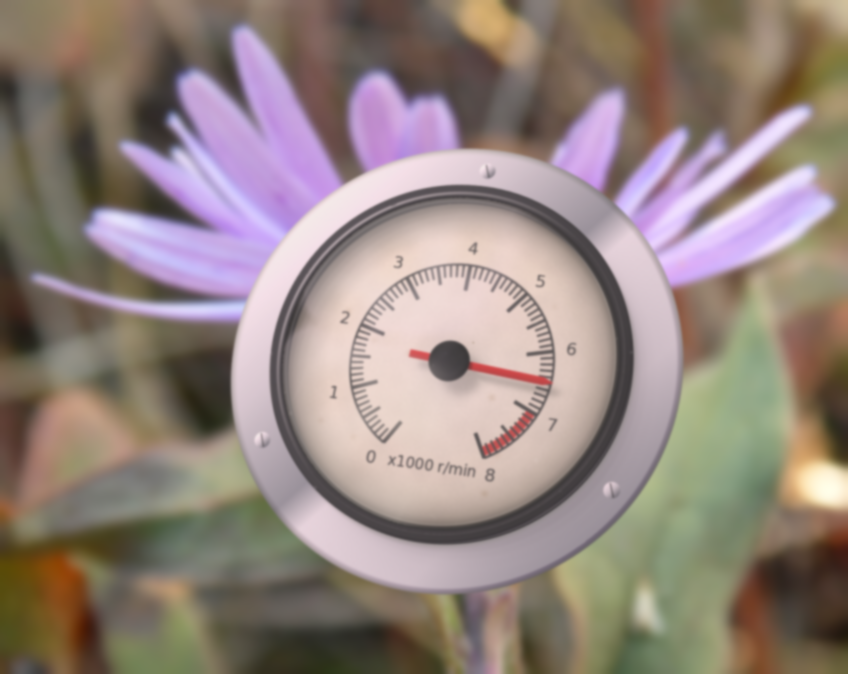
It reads value=6500 unit=rpm
